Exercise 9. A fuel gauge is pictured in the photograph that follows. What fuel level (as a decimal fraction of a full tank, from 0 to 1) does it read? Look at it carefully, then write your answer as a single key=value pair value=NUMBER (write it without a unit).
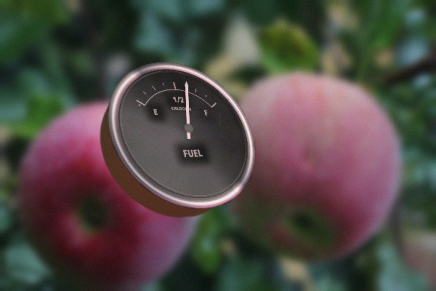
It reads value=0.625
